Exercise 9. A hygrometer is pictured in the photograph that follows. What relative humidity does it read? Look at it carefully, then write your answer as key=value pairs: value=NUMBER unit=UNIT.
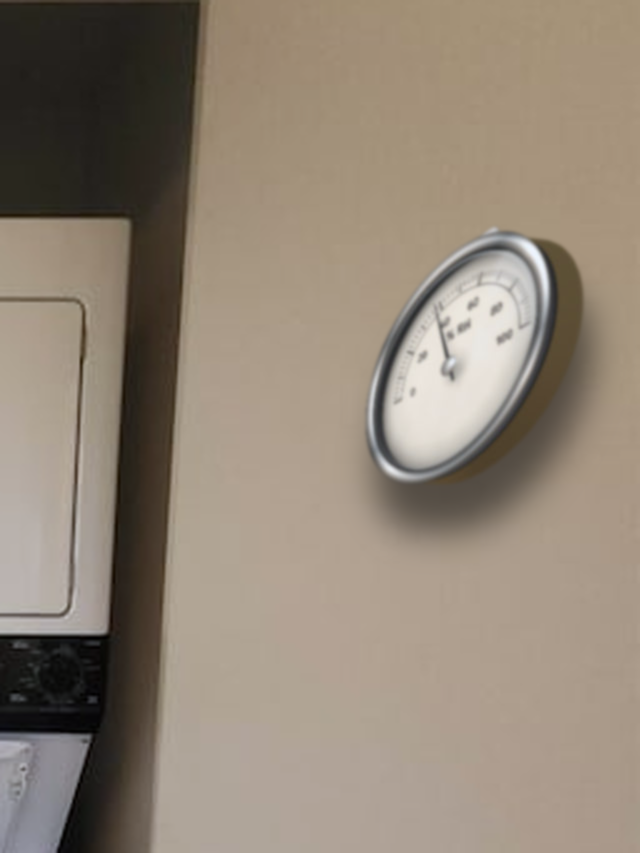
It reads value=40 unit=%
